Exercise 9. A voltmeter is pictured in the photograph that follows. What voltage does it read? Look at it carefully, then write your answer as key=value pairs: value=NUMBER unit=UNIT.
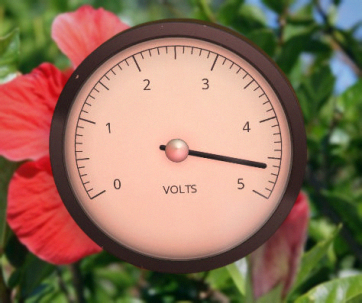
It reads value=4.6 unit=V
